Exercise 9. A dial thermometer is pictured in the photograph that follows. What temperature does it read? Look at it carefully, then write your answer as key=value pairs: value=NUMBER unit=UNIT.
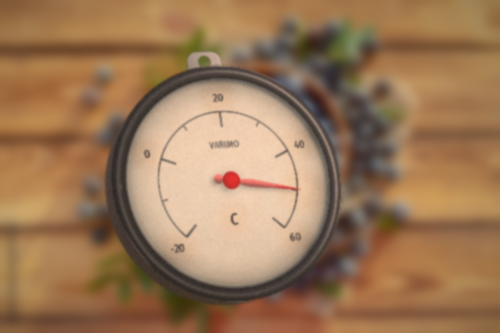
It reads value=50 unit=°C
